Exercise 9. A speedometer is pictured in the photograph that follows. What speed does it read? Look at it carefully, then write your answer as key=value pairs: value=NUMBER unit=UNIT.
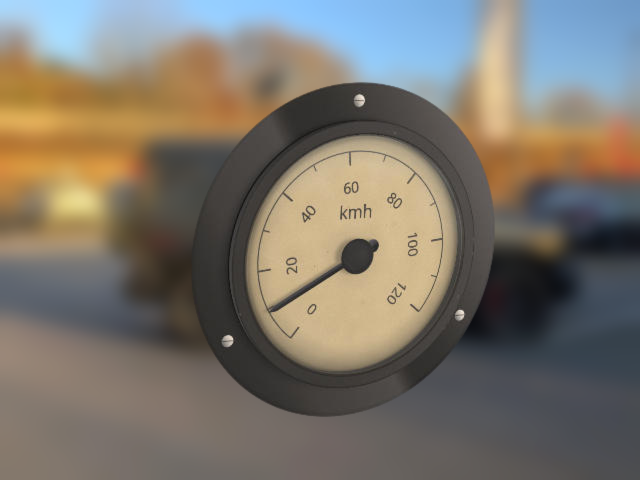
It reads value=10 unit=km/h
